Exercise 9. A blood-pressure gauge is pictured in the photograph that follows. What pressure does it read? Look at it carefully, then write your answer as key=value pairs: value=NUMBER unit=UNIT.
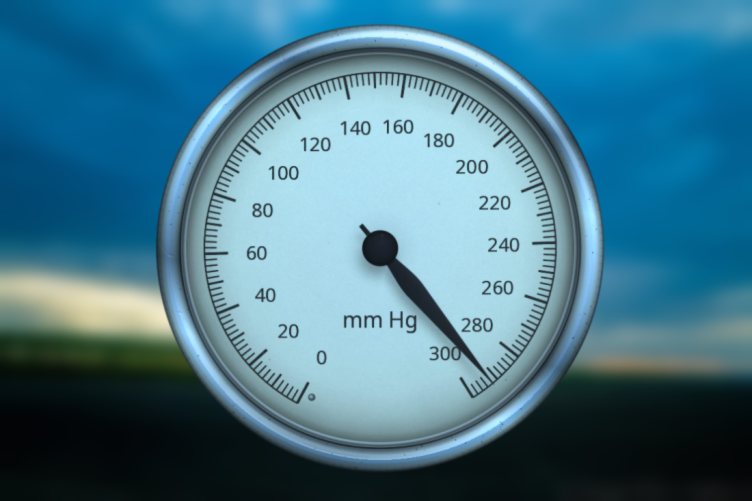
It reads value=292 unit=mmHg
